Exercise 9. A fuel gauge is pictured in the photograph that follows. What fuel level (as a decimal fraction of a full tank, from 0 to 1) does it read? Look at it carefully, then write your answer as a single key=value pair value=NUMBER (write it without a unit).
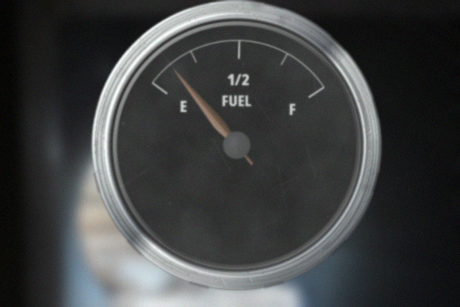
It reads value=0.125
